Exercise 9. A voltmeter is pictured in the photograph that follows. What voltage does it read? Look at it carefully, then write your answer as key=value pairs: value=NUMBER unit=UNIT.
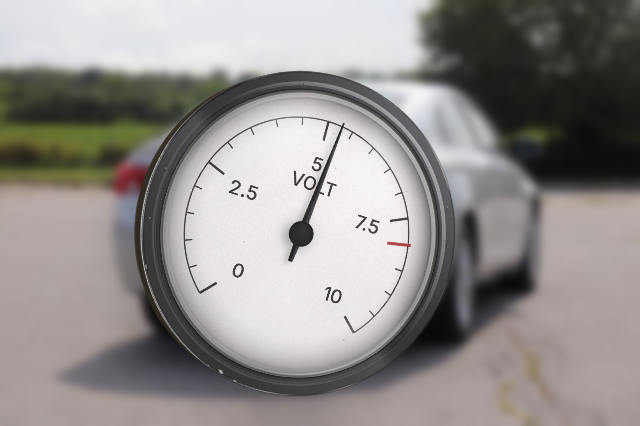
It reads value=5.25 unit=V
